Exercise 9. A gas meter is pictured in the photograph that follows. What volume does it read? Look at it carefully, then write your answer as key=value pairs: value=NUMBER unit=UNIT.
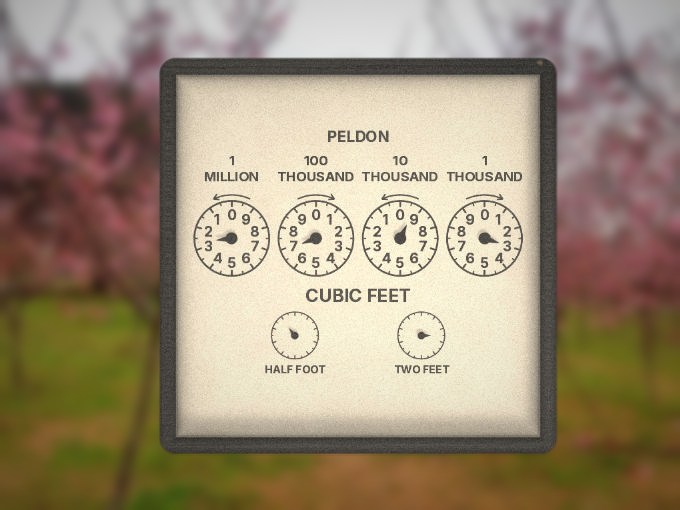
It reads value=269300 unit=ft³
